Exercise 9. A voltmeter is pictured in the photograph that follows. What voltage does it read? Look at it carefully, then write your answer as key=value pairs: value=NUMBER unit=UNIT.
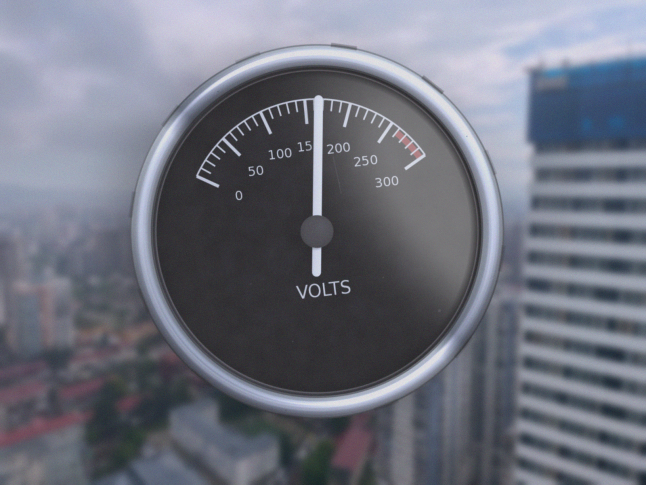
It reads value=165 unit=V
